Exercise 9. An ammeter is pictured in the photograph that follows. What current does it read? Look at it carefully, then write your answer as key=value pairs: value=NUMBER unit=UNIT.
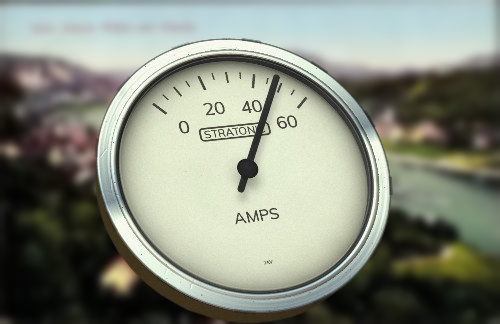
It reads value=47.5 unit=A
